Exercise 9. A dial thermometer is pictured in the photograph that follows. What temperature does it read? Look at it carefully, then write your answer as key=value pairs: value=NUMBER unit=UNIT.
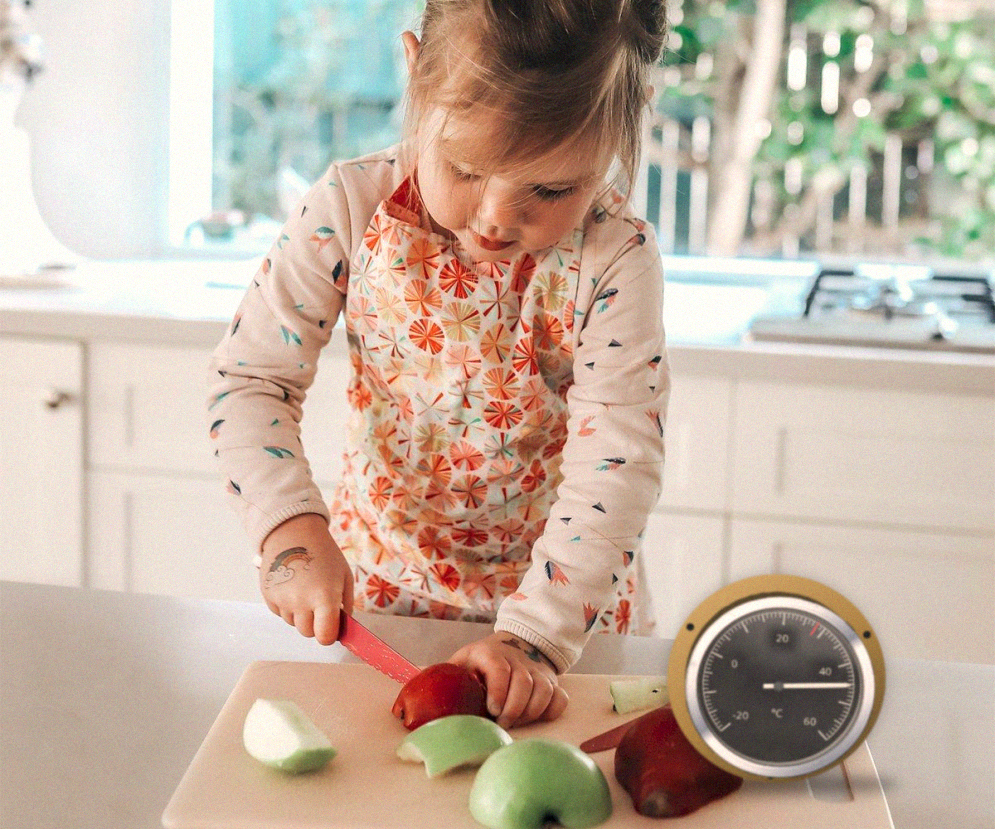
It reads value=45 unit=°C
